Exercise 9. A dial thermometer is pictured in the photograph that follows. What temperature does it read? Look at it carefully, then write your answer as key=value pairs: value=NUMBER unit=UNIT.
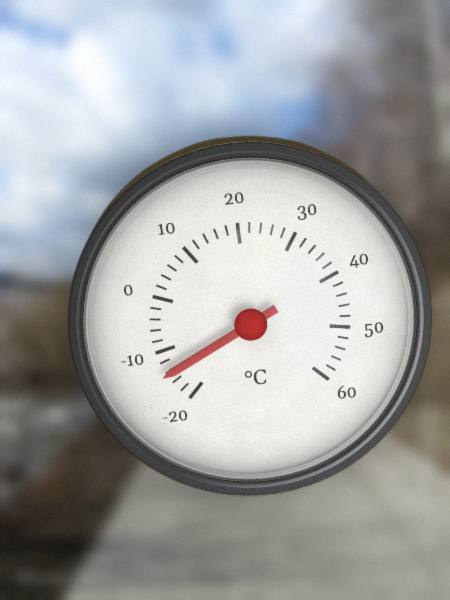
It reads value=-14 unit=°C
